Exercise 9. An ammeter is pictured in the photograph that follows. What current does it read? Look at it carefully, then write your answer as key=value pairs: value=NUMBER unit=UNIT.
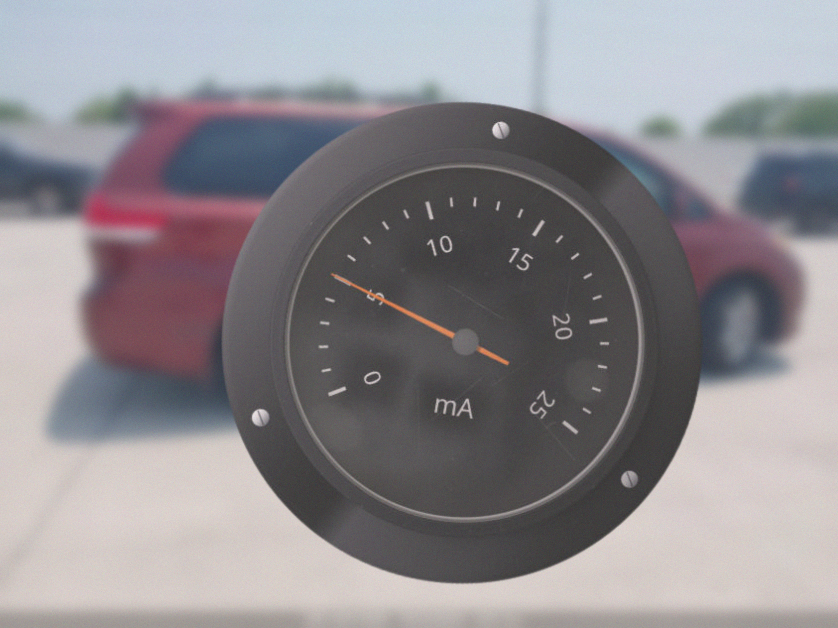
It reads value=5 unit=mA
